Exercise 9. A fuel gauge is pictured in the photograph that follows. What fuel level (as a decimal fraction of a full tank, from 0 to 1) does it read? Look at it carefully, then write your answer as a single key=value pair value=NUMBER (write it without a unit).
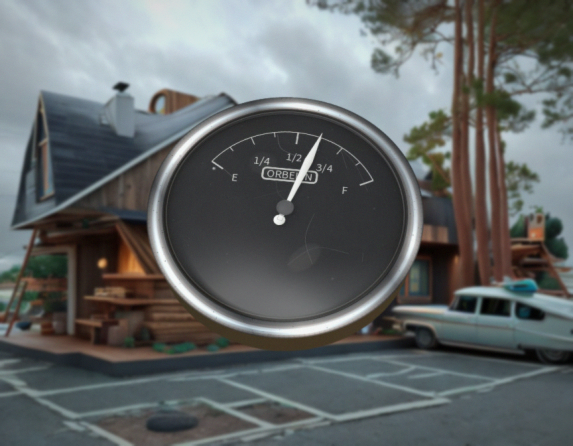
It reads value=0.625
